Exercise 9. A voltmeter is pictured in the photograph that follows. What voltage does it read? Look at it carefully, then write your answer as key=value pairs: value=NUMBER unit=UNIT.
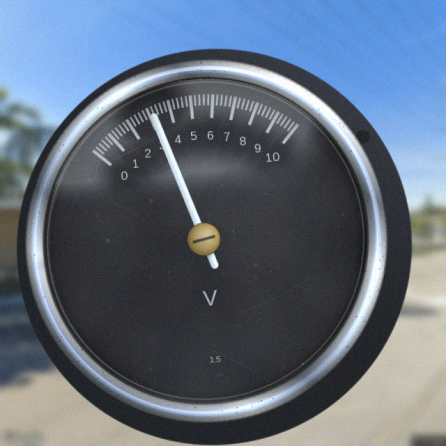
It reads value=3.2 unit=V
